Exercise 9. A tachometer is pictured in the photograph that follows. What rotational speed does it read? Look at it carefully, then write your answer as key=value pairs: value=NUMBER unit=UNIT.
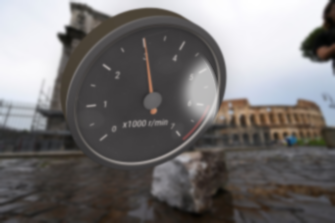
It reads value=3000 unit=rpm
